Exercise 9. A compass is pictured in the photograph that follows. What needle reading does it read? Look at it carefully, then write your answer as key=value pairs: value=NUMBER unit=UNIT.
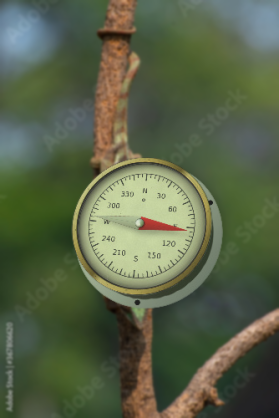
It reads value=95 unit=°
